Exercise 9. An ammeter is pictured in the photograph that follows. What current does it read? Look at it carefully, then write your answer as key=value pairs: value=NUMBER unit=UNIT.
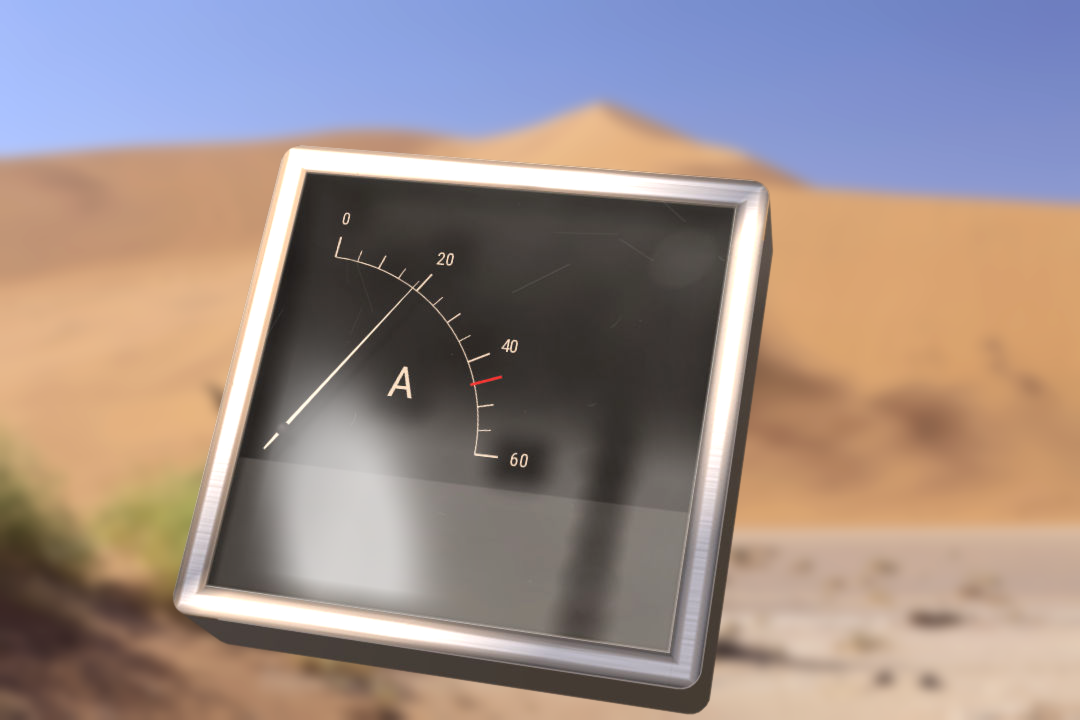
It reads value=20 unit=A
